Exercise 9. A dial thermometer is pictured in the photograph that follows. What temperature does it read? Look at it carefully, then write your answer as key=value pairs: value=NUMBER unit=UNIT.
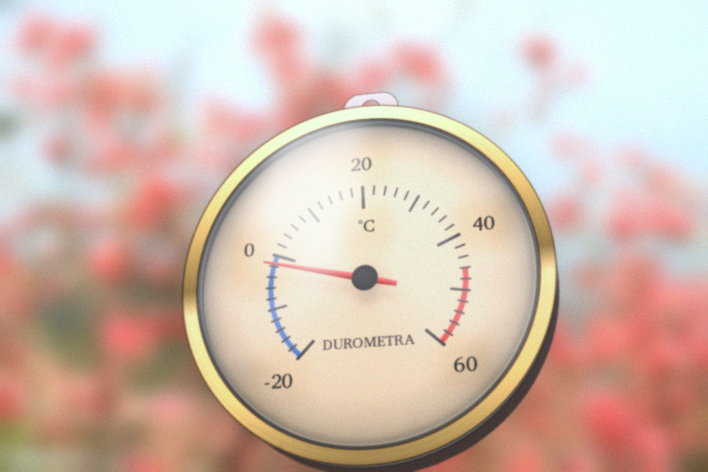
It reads value=-2 unit=°C
